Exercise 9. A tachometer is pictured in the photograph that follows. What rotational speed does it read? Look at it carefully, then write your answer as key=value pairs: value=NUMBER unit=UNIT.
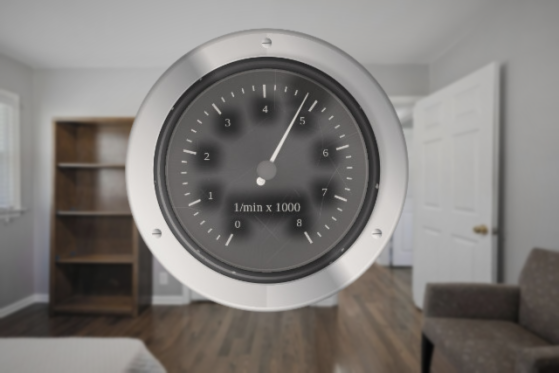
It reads value=4800 unit=rpm
